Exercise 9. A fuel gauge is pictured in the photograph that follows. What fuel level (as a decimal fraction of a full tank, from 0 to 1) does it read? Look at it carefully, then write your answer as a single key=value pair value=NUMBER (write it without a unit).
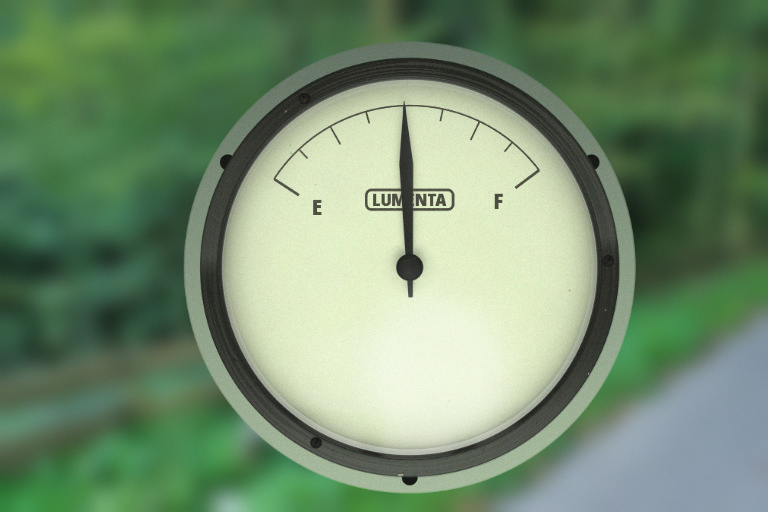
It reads value=0.5
